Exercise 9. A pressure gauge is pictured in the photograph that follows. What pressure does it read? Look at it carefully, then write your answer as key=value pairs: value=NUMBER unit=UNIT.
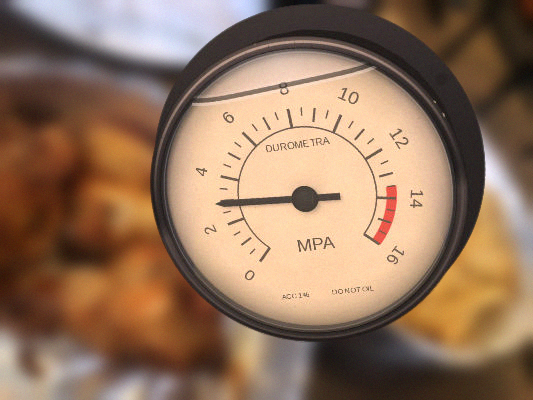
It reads value=3 unit=MPa
